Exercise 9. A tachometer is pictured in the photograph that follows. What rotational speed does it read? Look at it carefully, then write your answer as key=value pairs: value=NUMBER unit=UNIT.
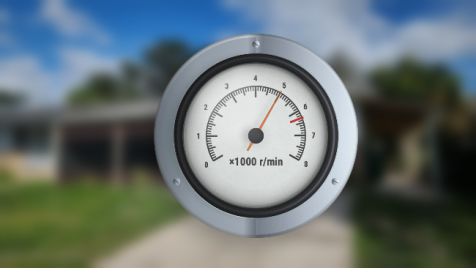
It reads value=5000 unit=rpm
